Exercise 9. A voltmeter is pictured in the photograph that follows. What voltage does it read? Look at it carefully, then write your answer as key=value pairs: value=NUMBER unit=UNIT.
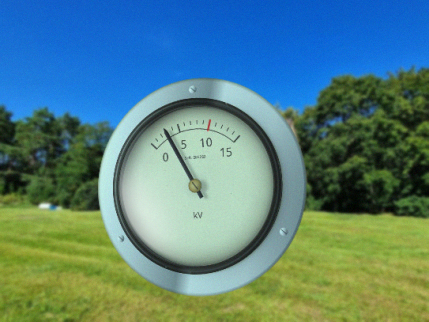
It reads value=3 unit=kV
